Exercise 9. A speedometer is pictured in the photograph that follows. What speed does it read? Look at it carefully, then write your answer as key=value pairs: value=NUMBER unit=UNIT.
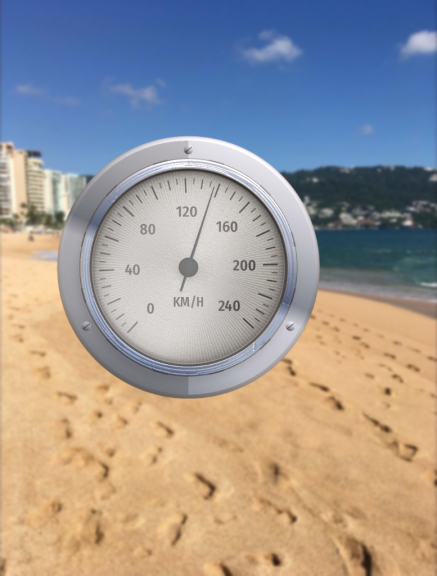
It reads value=137.5 unit=km/h
